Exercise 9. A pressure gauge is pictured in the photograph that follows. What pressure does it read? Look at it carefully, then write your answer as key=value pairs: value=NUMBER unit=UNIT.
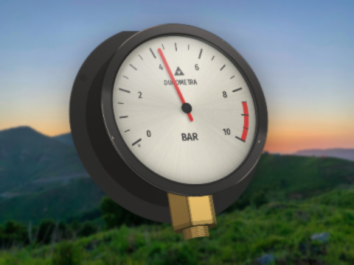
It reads value=4.25 unit=bar
